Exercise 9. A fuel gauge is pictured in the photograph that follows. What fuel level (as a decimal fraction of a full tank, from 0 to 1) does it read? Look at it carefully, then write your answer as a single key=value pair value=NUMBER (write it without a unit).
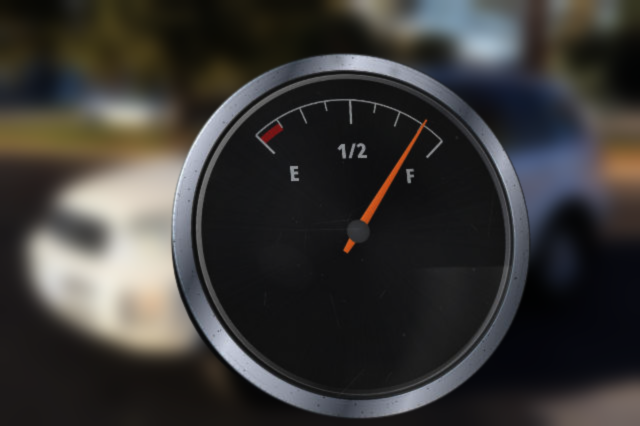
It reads value=0.875
